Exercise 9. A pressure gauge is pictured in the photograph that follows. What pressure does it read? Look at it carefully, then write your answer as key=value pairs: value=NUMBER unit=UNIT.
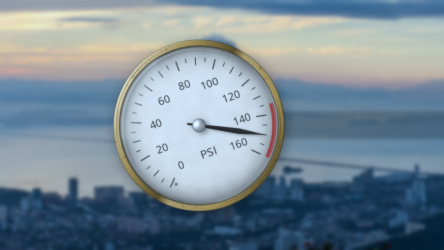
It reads value=150 unit=psi
